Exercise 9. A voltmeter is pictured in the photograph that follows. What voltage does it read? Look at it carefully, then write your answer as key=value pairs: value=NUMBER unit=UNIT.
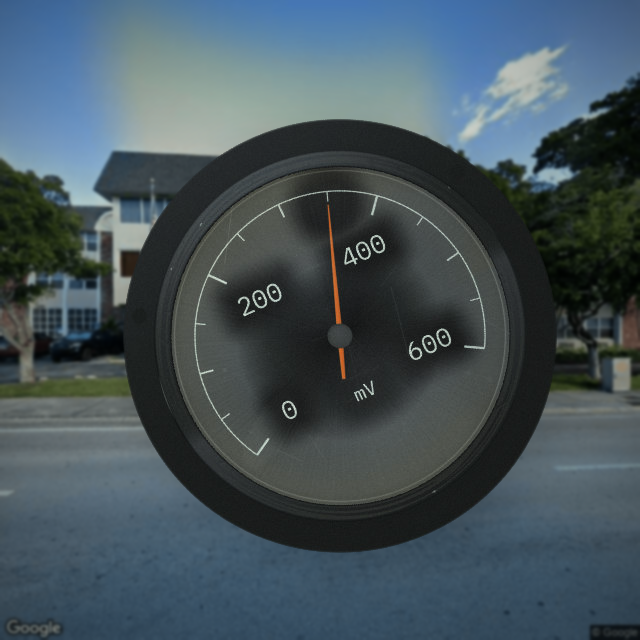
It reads value=350 unit=mV
